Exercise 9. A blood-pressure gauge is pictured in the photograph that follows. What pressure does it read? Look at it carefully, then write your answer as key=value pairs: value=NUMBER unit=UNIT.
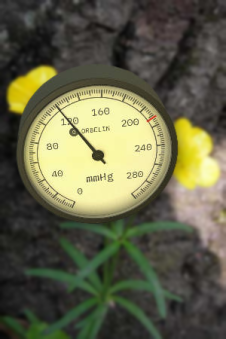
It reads value=120 unit=mmHg
